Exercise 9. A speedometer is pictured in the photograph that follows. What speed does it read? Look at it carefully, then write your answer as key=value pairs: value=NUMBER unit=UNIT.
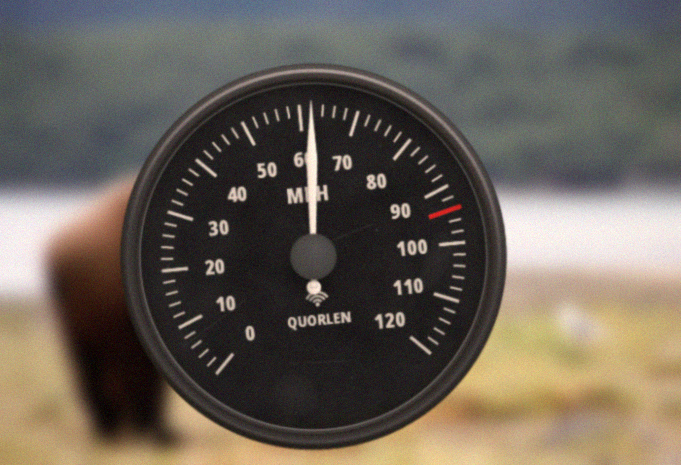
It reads value=62 unit=mph
